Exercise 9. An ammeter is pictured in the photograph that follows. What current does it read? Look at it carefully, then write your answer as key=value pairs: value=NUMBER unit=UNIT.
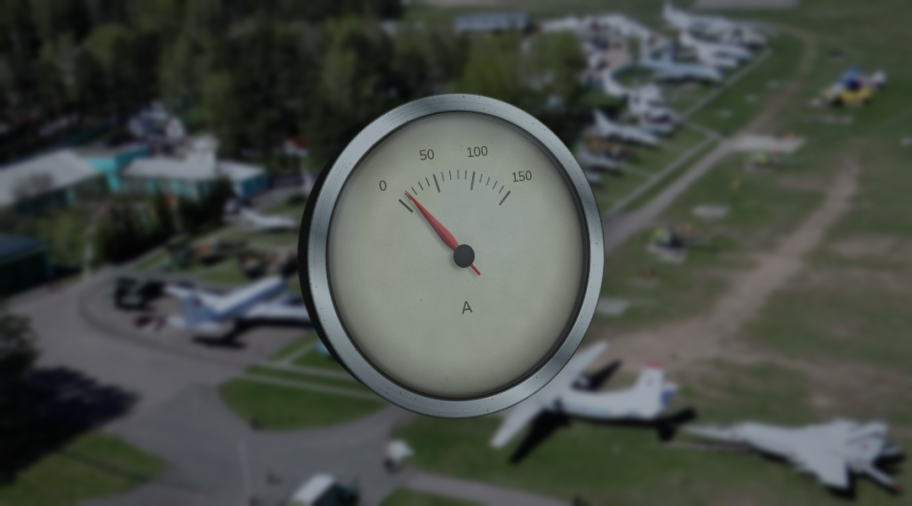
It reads value=10 unit=A
